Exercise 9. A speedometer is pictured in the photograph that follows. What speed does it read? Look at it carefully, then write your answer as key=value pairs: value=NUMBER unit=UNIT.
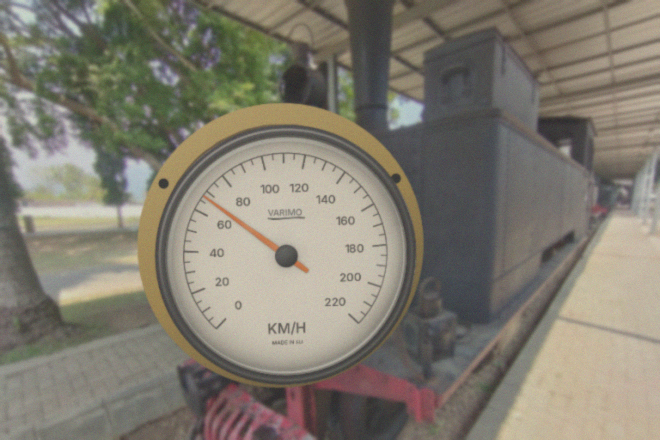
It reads value=67.5 unit=km/h
